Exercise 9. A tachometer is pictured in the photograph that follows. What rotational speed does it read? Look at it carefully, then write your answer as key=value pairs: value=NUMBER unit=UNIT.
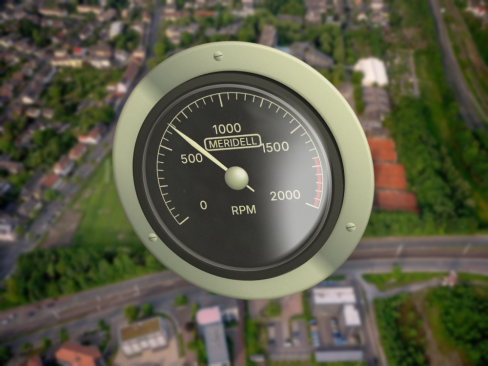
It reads value=650 unit=rpm
